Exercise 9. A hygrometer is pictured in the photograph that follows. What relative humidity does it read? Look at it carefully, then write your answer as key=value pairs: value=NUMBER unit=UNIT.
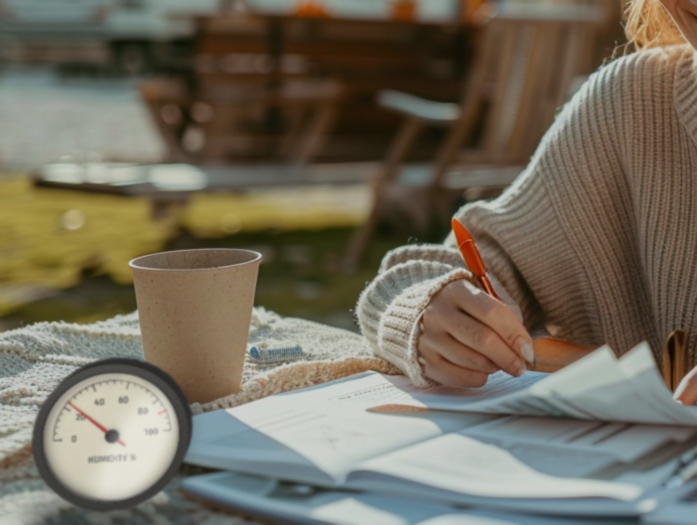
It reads value=24 unit=%
